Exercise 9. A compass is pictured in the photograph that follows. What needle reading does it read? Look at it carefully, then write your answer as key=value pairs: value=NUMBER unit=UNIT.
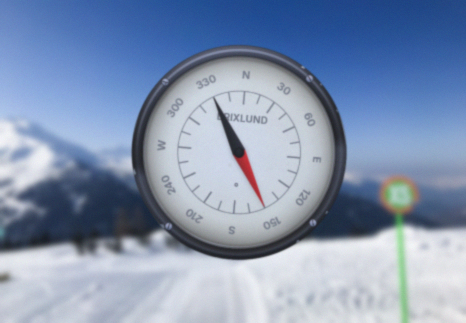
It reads value=150 unit=°
